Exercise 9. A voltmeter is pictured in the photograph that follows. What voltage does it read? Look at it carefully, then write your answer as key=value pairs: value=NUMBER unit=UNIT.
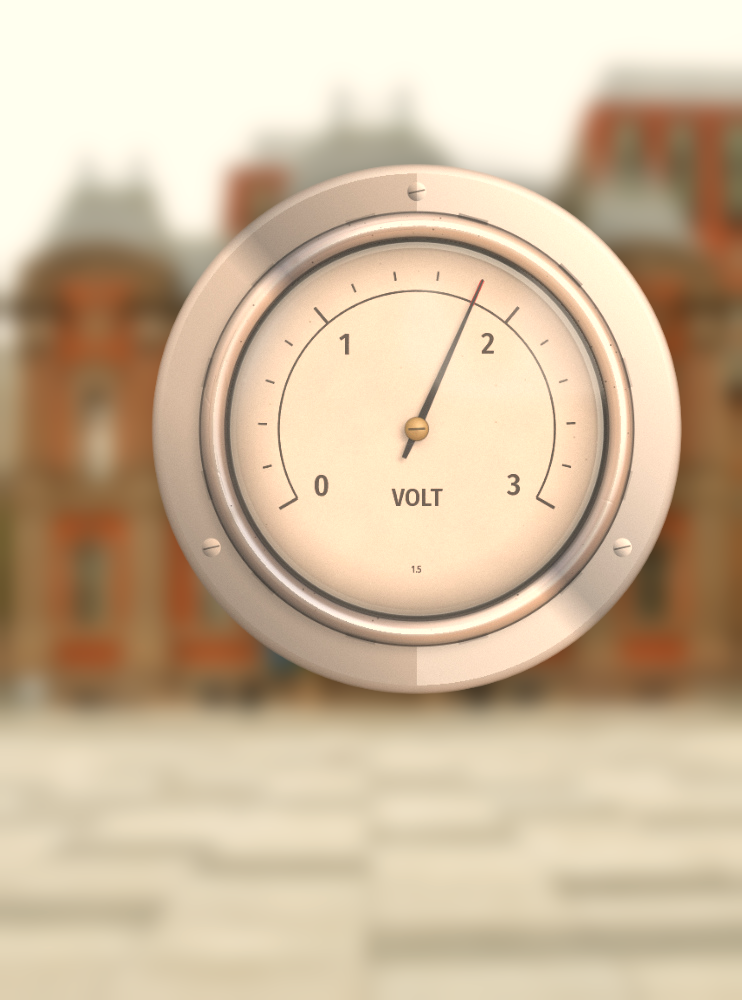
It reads value=1.8 unit=V
